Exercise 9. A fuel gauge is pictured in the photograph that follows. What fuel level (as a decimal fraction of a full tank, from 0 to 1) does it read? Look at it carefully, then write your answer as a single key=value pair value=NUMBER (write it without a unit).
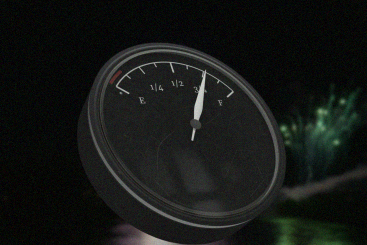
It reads value=0.75
